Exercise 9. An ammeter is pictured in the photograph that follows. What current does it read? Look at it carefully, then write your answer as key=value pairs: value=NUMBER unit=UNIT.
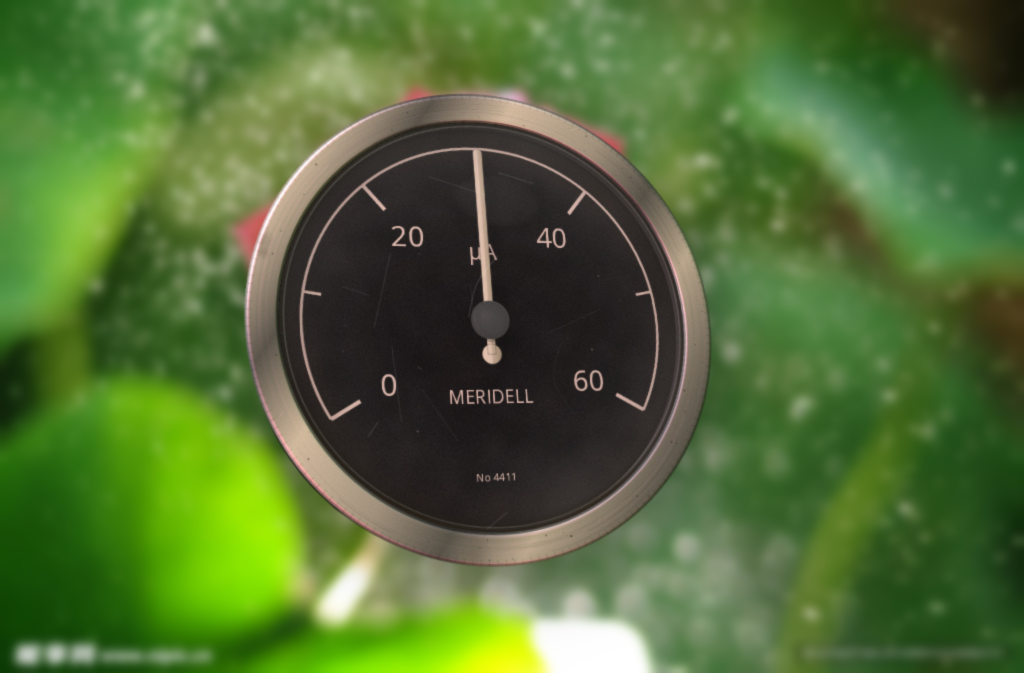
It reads value=30 unit=µA
